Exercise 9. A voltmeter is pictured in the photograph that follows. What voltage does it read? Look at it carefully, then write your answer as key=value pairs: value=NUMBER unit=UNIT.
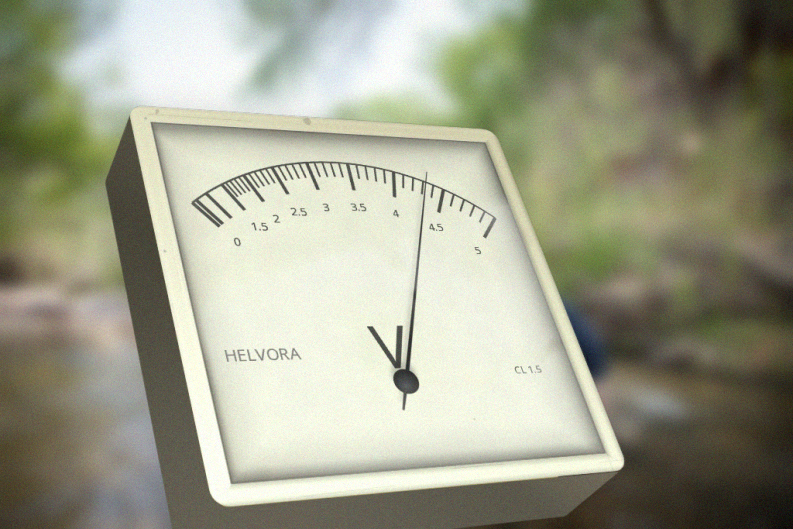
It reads value=4.3 unit=V
